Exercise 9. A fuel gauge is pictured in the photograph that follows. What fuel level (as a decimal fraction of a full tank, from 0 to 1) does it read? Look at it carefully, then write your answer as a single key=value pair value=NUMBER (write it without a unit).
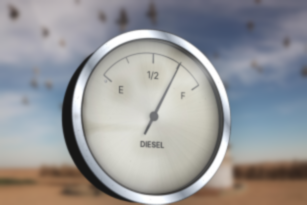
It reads value=0.75
